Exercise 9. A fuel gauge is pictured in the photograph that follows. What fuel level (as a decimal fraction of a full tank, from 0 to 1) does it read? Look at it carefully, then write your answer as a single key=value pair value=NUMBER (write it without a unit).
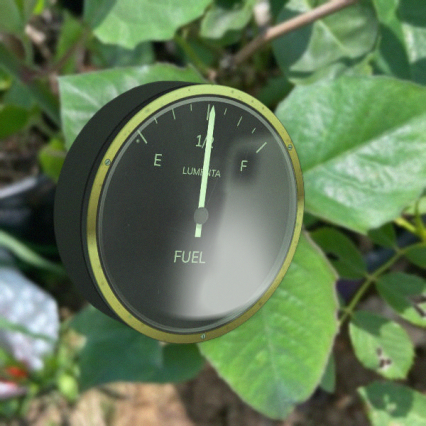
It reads value=0.5
